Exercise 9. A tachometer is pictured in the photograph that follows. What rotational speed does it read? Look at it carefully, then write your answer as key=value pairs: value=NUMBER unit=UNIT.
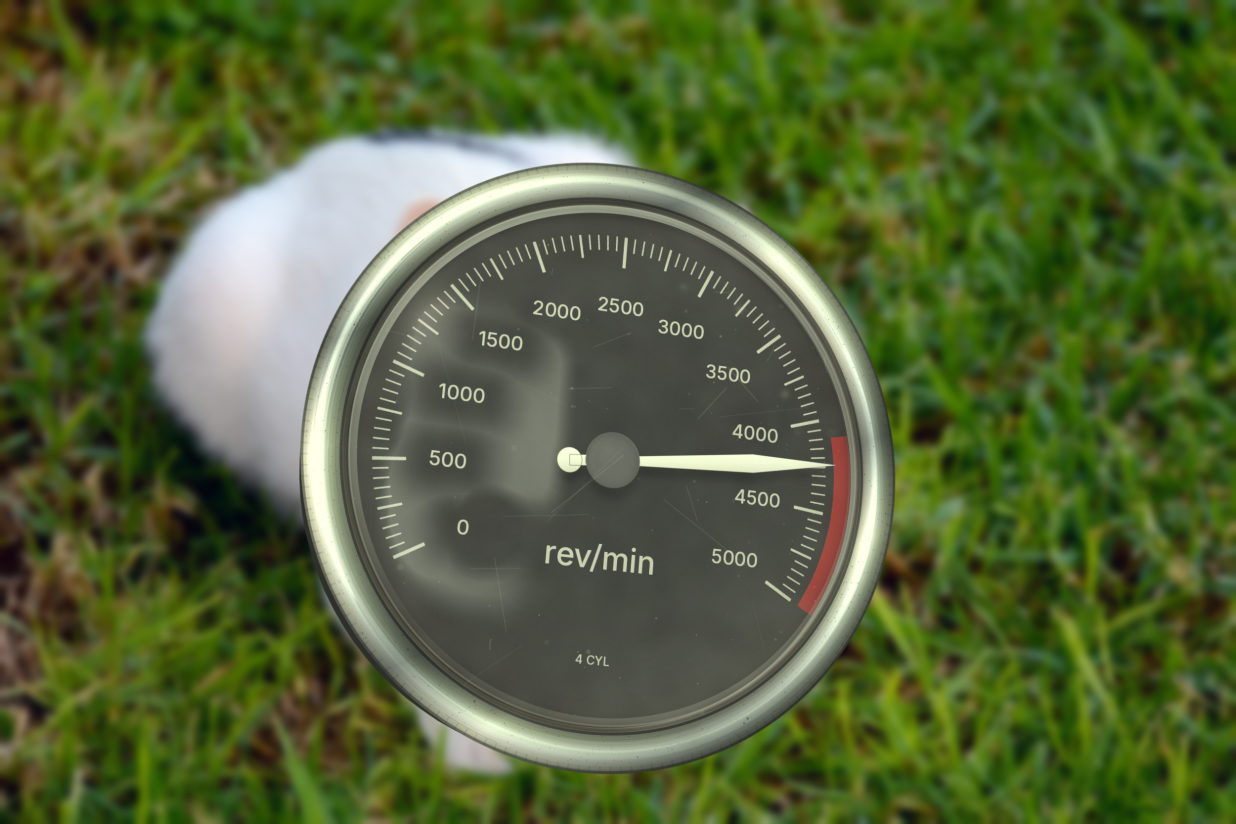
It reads value=4250 unit=rpm
